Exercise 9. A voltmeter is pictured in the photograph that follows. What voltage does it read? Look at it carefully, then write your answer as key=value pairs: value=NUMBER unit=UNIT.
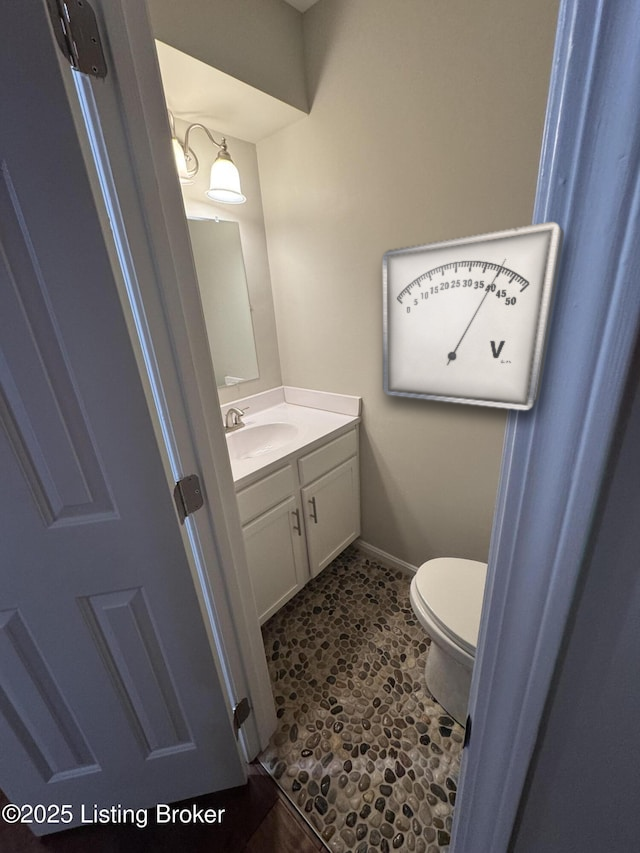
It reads value=40 unit=V
